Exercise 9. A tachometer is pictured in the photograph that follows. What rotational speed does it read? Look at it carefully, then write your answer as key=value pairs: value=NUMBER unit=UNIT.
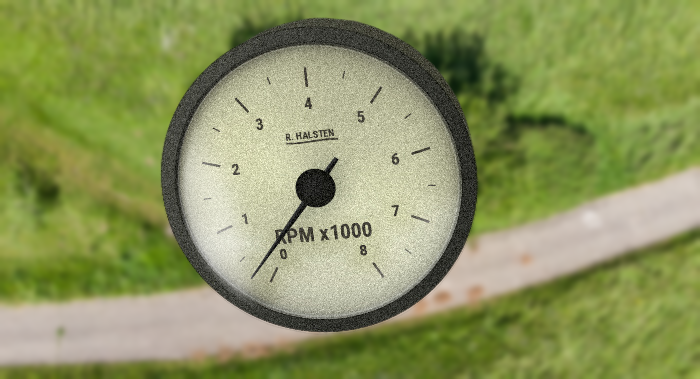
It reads value=250 unit=rpm
